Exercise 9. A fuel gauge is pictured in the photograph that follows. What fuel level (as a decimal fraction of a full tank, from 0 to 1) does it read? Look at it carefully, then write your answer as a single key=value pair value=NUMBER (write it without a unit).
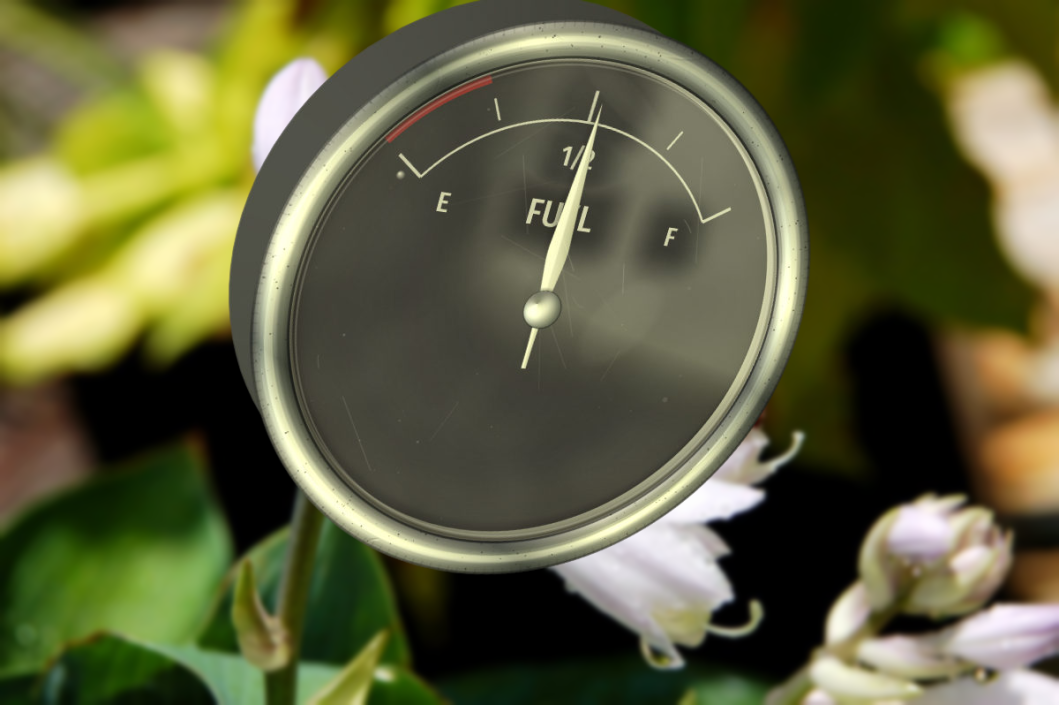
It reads value=0.5
